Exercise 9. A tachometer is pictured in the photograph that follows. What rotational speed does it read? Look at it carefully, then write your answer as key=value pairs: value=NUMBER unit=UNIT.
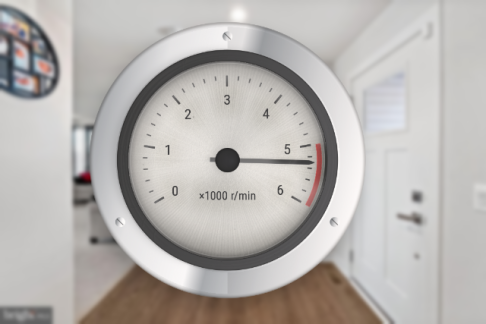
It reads value=5300 unit=rpm
